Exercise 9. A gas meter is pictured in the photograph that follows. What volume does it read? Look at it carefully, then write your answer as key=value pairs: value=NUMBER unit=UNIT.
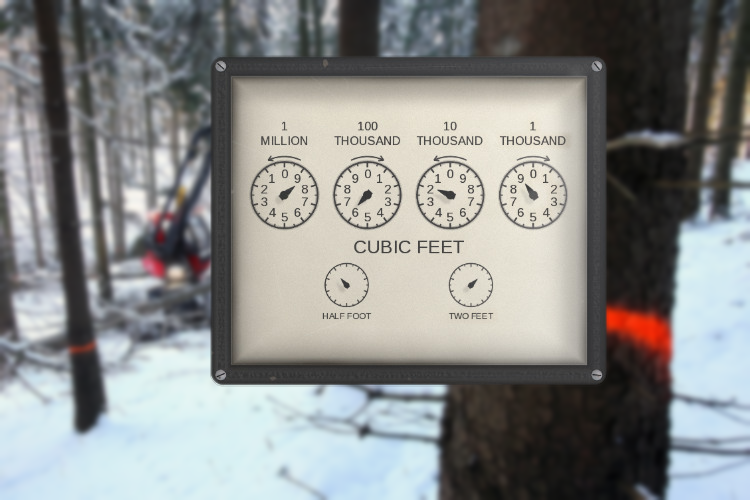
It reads value=861900 unit=ft³
